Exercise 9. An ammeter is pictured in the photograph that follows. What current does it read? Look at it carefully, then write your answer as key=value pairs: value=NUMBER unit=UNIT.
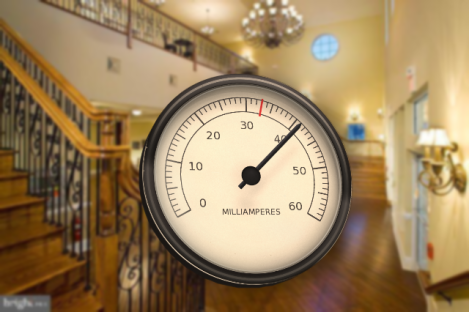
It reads value=41 unit=mA
